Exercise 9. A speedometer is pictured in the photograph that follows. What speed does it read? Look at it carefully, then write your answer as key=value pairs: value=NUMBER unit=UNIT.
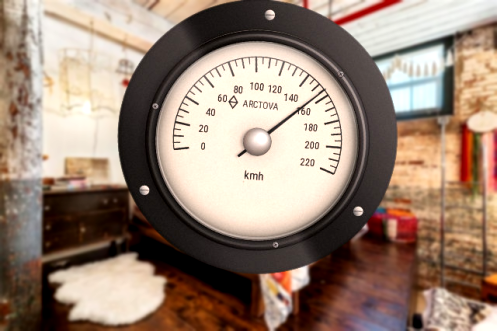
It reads value=155 unit=km/h
